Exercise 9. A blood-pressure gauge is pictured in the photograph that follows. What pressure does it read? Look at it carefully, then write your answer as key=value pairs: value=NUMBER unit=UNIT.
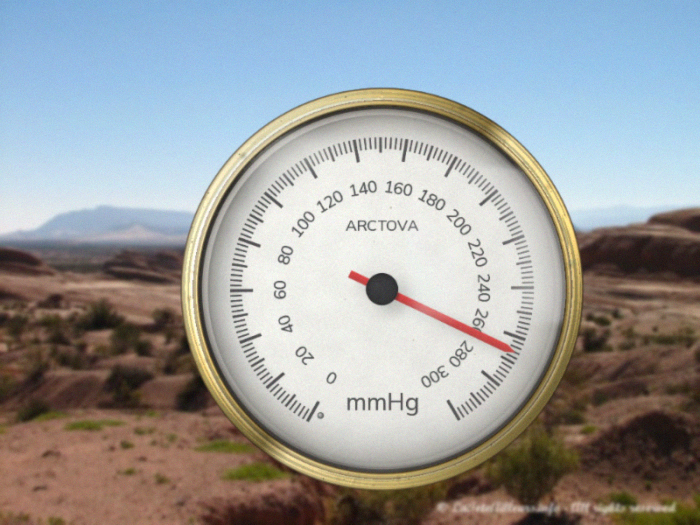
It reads value=266 unit=mmHg
